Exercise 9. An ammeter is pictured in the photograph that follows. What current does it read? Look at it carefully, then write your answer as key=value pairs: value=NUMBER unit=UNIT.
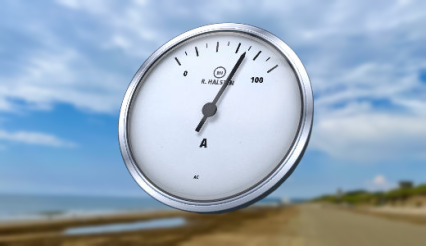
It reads value=70 unit=A
